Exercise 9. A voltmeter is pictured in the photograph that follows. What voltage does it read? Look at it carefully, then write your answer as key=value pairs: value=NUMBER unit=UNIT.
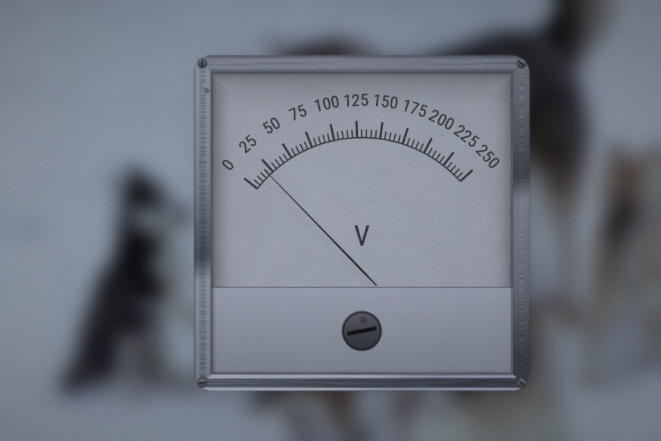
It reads value=20 unit=V
